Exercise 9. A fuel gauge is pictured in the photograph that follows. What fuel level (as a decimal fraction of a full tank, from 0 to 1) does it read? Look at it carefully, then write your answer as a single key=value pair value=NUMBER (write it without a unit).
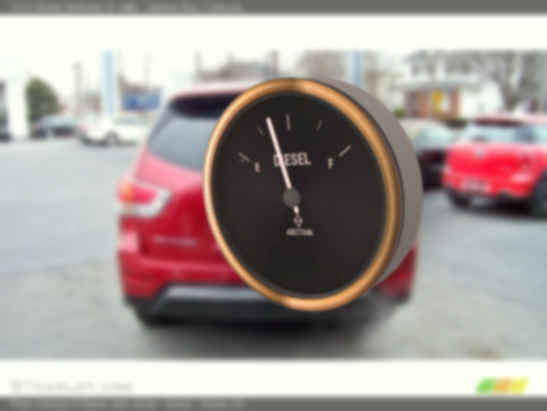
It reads value=0.375
